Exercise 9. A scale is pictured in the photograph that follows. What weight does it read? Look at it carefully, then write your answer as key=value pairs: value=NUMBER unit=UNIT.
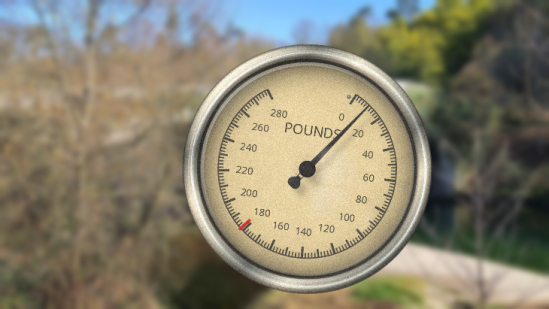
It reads value=10 unit=lb
